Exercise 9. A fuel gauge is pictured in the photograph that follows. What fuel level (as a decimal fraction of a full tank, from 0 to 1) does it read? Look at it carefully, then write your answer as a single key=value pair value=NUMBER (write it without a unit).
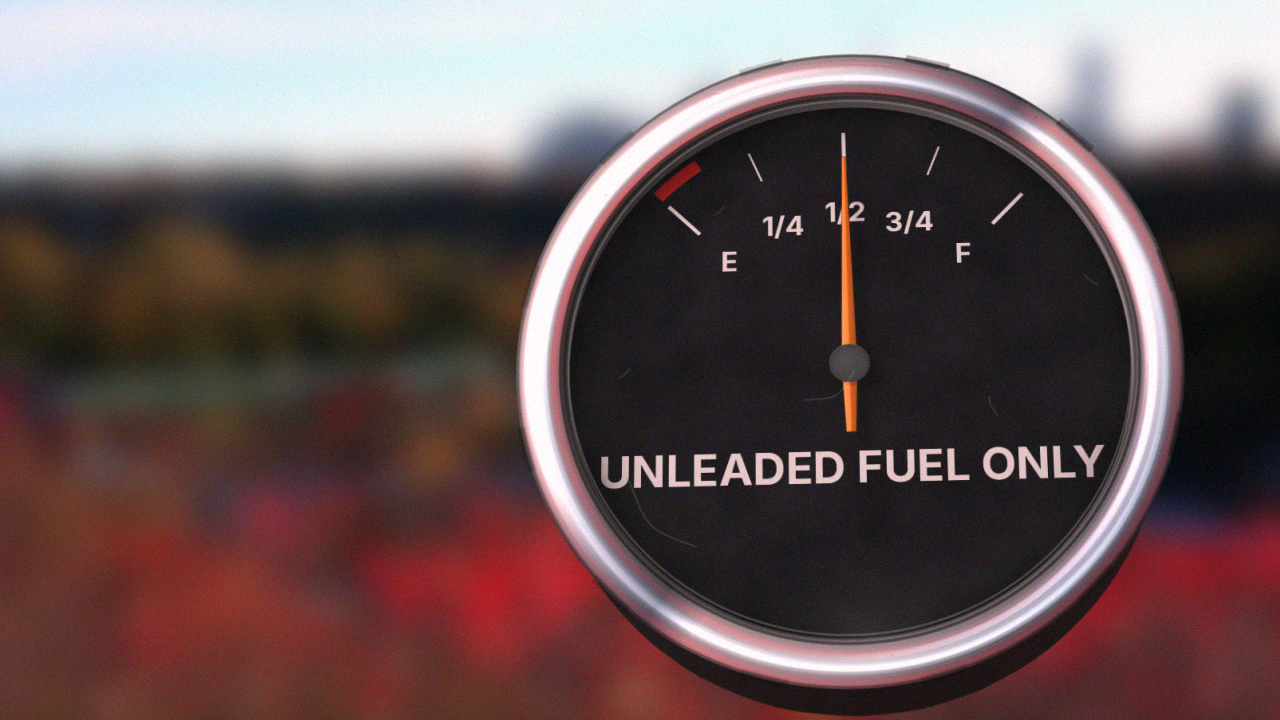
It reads value=0.5
